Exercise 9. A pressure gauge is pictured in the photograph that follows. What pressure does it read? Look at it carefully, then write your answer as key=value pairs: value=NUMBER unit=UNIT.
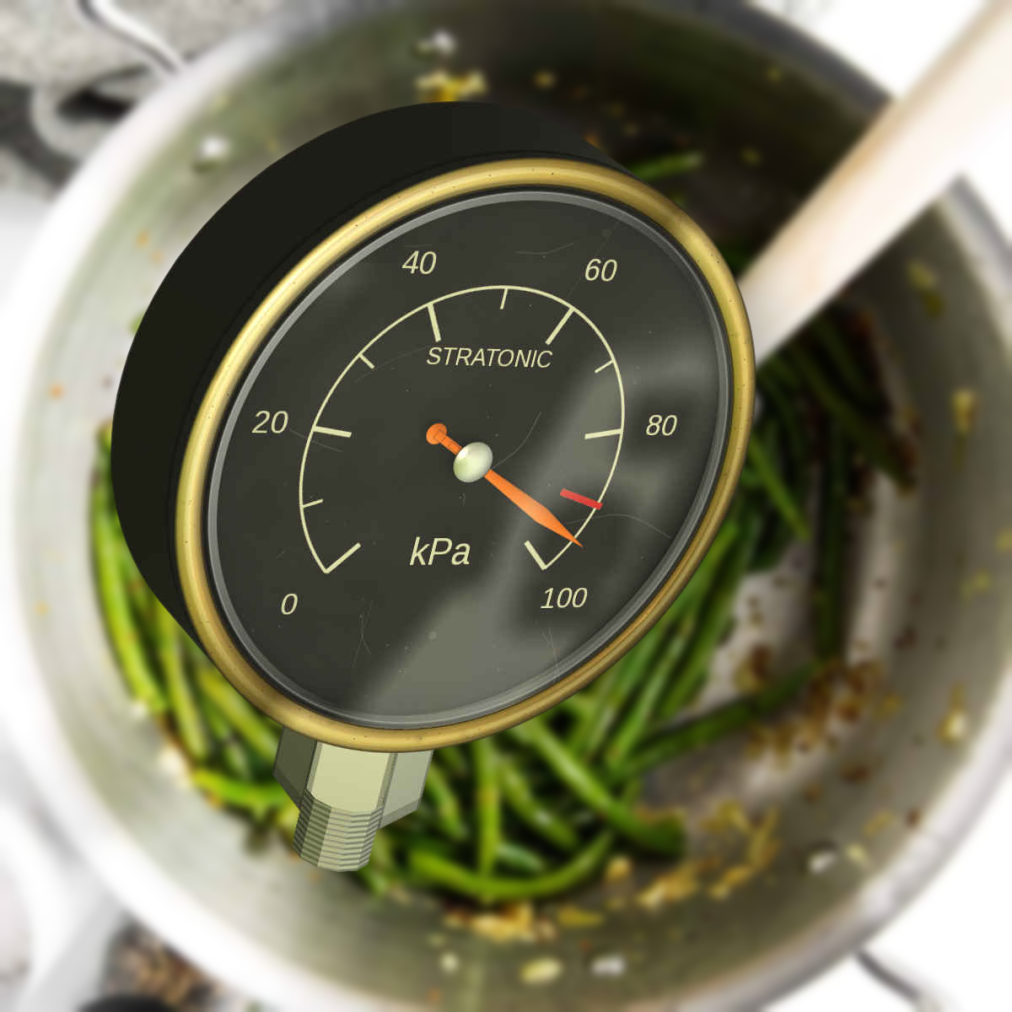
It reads value=95 unit=kPa
